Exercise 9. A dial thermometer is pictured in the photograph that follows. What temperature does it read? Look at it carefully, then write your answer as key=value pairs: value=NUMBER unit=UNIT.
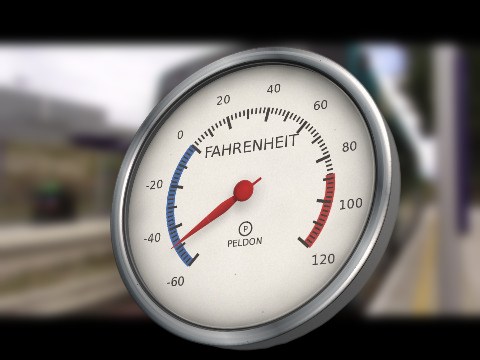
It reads value=-50 unit=°F
